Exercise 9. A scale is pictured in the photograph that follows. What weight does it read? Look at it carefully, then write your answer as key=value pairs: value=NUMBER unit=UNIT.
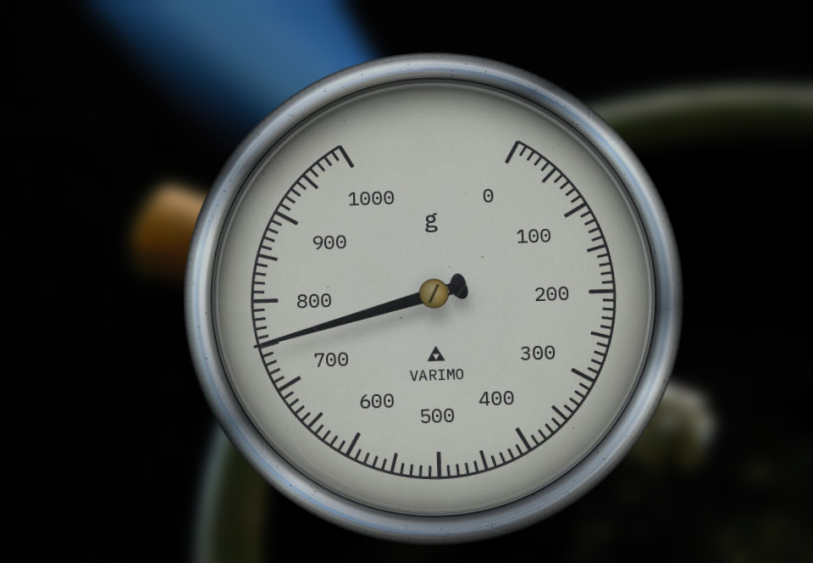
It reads value=750 unit=g
